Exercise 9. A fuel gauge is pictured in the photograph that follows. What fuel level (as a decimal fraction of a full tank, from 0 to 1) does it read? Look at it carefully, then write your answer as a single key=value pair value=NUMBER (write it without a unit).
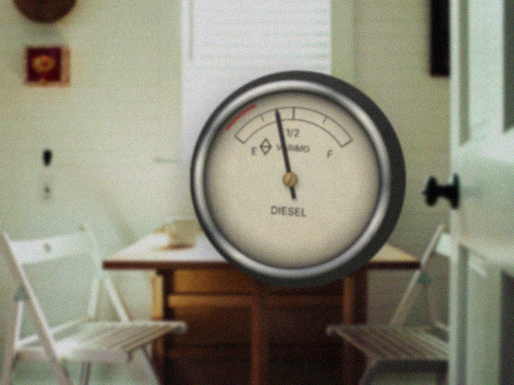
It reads value=0.375
